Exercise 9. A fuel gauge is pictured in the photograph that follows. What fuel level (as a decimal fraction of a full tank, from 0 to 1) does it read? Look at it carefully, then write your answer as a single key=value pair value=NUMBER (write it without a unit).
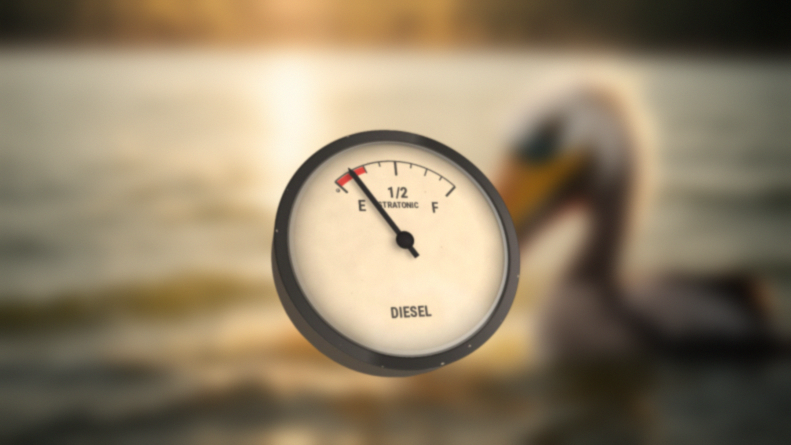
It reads value=0.125
